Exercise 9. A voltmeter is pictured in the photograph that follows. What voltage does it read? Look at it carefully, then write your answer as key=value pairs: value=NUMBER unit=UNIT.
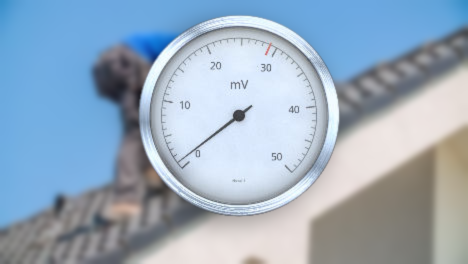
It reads value=1 unit=mV
